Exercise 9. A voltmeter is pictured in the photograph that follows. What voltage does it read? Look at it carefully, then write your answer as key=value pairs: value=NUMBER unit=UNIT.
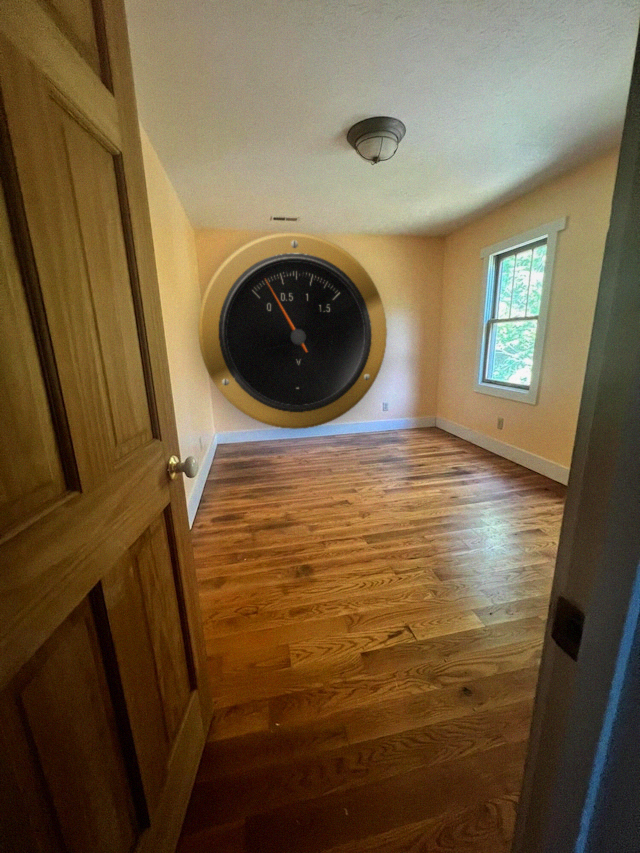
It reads value=0.25 unit=V
